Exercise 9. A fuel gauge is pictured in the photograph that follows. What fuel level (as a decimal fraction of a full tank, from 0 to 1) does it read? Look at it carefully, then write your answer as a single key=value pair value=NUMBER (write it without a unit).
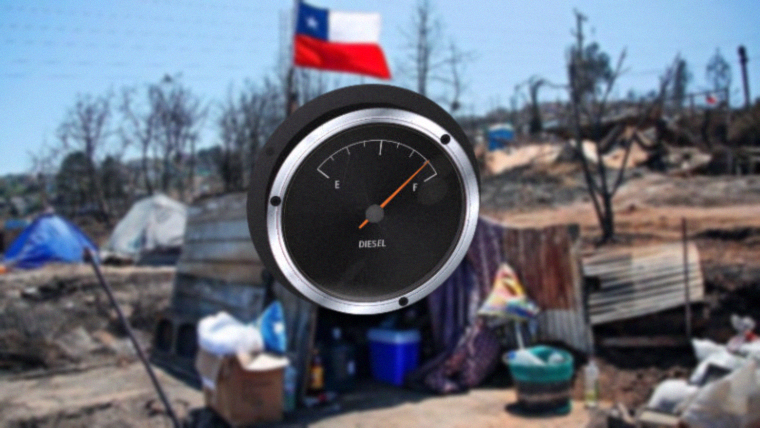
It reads value=0.875
